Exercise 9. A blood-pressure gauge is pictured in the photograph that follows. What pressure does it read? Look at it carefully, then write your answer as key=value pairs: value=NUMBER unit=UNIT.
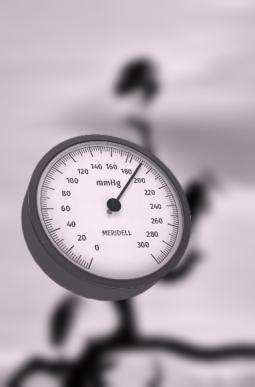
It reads value=190 unit=mmHg
